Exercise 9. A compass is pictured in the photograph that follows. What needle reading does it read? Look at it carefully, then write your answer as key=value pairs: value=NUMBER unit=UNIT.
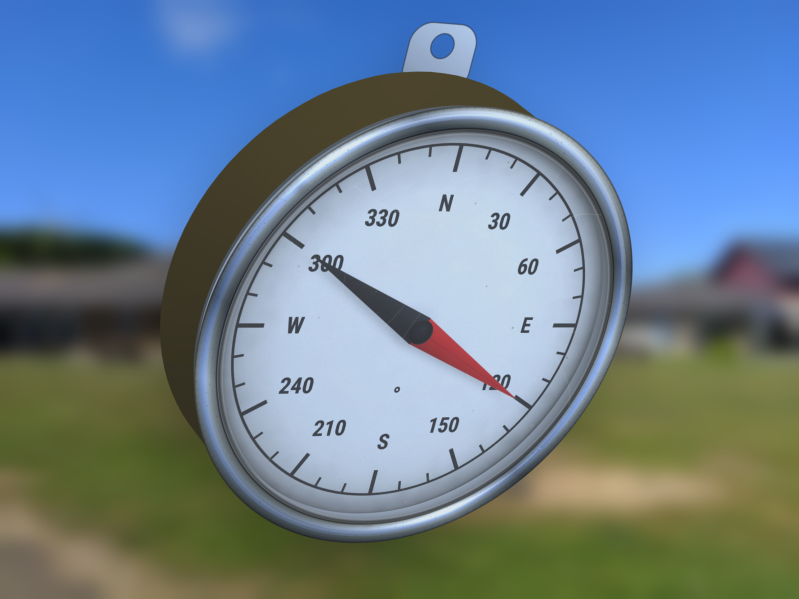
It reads value=120 unit=°
